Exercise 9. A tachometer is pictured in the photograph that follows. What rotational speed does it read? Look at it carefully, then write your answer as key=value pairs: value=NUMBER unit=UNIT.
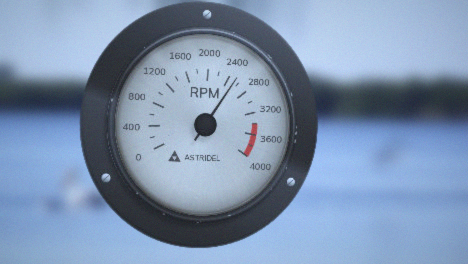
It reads value=2500 unit=rpm
